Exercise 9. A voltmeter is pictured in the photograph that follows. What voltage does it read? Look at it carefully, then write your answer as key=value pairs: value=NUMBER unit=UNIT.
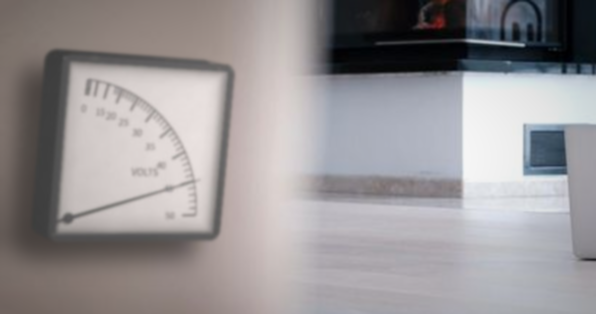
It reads value=45 unit=V
